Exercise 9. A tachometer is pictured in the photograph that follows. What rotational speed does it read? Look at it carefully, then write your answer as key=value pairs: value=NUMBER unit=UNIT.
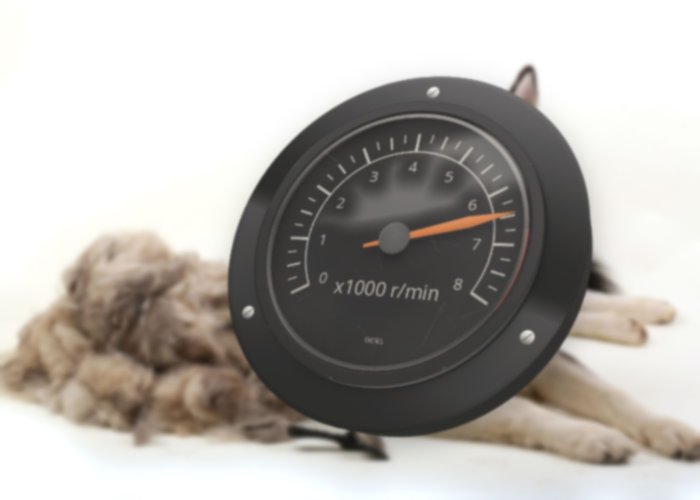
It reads value=6500 unit=rpm
